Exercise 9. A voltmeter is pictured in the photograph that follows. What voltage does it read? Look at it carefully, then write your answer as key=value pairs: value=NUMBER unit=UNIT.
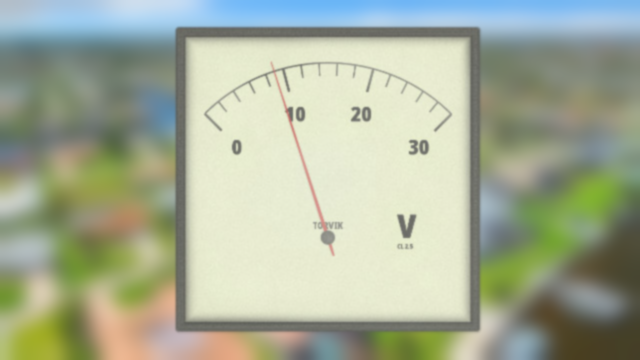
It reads value=9 unit=V
